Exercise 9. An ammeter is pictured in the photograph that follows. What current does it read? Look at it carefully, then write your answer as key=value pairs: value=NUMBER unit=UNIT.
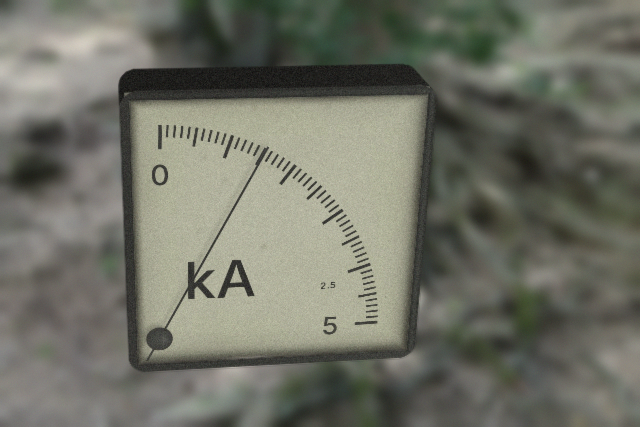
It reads value=1.5 unit=kA
